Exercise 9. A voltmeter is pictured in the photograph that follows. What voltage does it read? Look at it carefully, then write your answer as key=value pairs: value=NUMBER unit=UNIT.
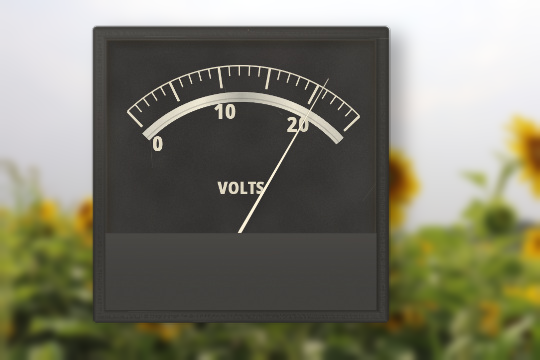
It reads value=20.5 unit=V
